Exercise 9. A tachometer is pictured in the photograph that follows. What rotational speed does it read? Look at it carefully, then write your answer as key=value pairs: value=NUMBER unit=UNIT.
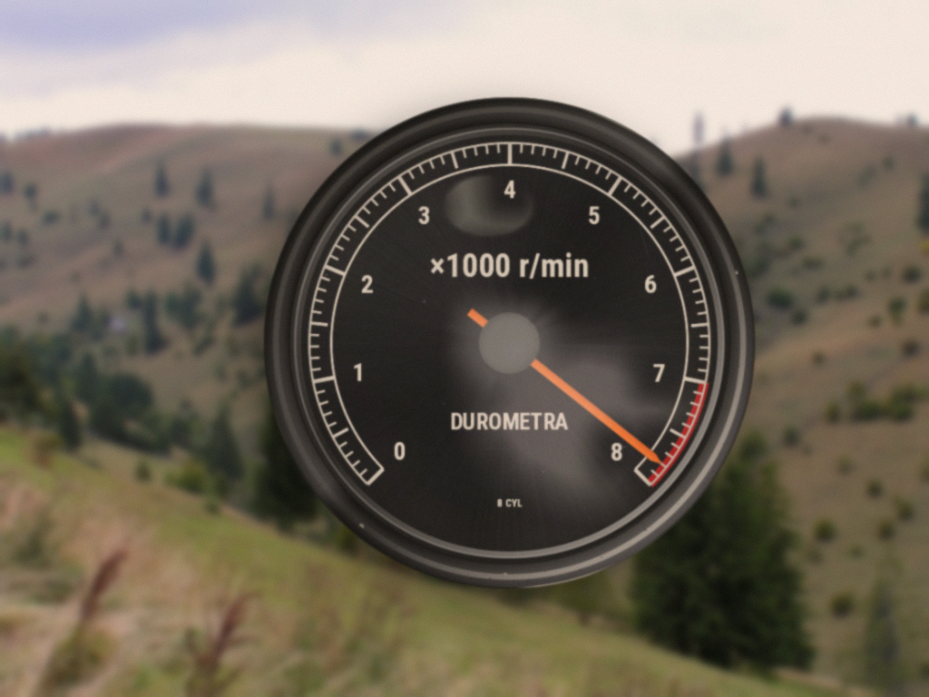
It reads value=7800 unit=rpm
